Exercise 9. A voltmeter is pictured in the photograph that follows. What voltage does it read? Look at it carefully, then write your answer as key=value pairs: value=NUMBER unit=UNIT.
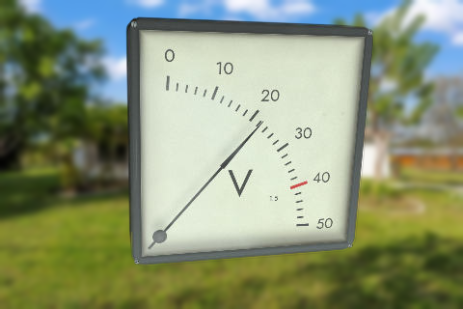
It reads value=22 unit=V
